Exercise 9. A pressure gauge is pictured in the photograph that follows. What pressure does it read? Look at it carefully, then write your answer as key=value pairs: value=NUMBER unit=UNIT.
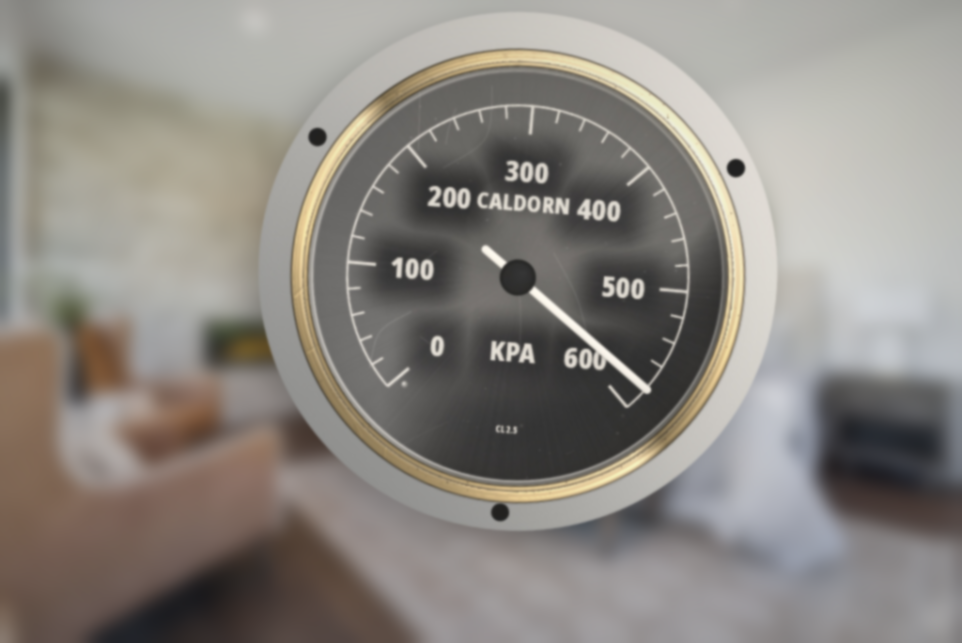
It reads value=580 unit=kPa
